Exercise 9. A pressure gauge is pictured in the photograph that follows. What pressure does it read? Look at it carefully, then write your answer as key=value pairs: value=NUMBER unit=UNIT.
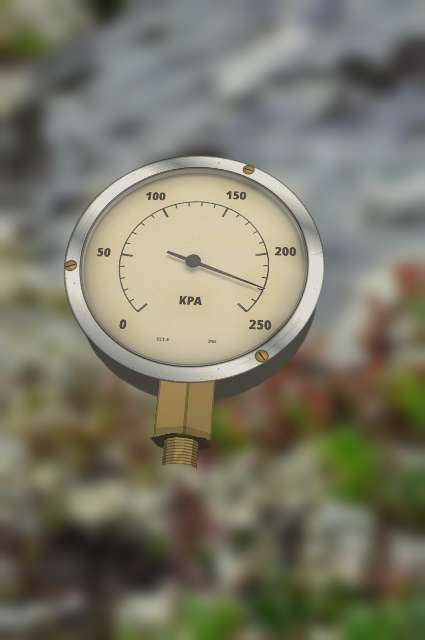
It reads value=230 unit=kPa
